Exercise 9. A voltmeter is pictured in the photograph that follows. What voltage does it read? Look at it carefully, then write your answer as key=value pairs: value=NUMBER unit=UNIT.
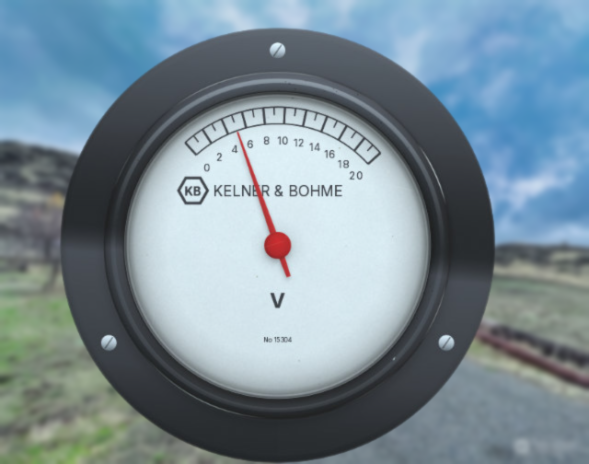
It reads value=5 unit=V
